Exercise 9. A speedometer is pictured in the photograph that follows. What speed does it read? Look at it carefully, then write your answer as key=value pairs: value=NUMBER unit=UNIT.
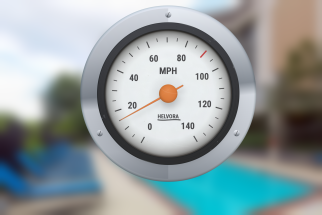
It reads value=15 unit=mph
